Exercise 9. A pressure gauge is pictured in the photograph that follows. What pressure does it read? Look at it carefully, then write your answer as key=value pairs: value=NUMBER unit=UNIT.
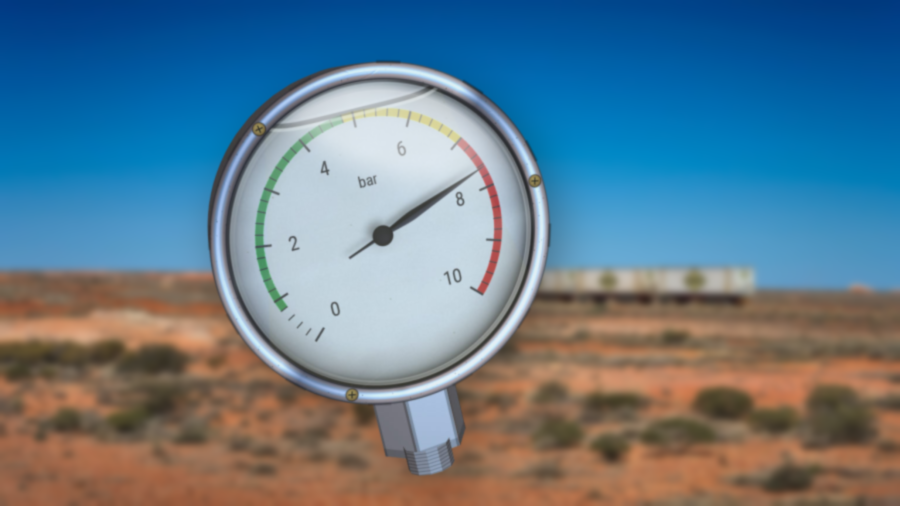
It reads value=7.6 unit=bar
